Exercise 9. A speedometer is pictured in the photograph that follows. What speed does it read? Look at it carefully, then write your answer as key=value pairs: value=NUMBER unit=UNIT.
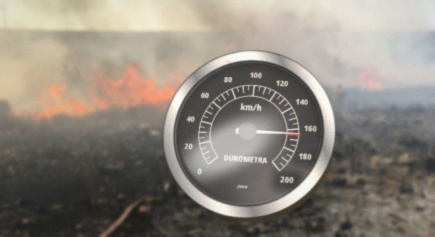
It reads value=165 unit=km/h
